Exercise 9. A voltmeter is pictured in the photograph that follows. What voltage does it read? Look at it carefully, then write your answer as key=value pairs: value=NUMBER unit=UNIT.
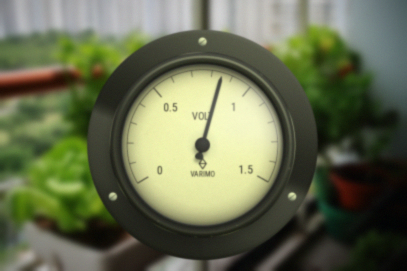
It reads value=0.85 unit=V
